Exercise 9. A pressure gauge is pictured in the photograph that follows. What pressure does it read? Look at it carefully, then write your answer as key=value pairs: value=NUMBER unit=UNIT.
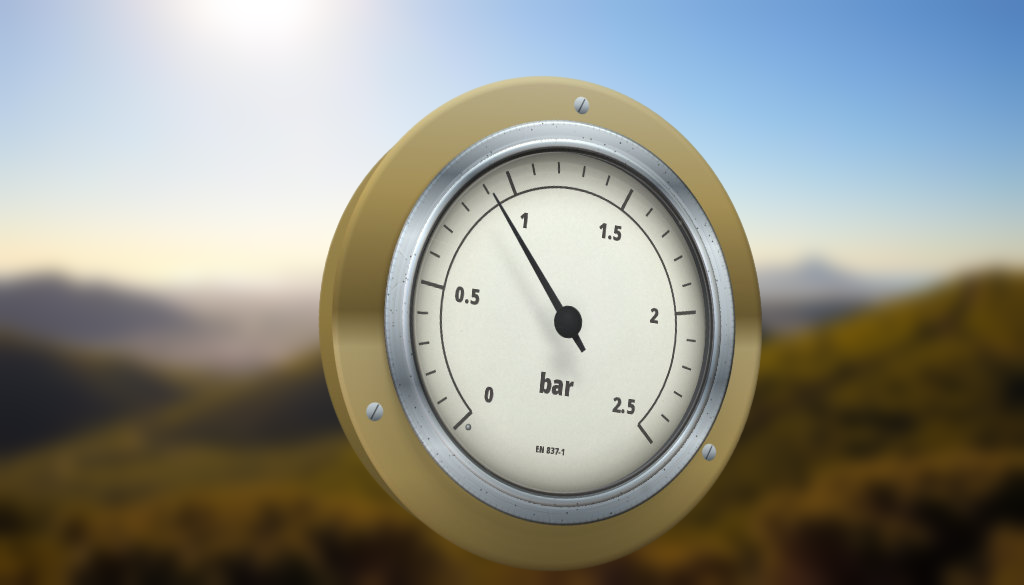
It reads value=0.9 unit=bar
